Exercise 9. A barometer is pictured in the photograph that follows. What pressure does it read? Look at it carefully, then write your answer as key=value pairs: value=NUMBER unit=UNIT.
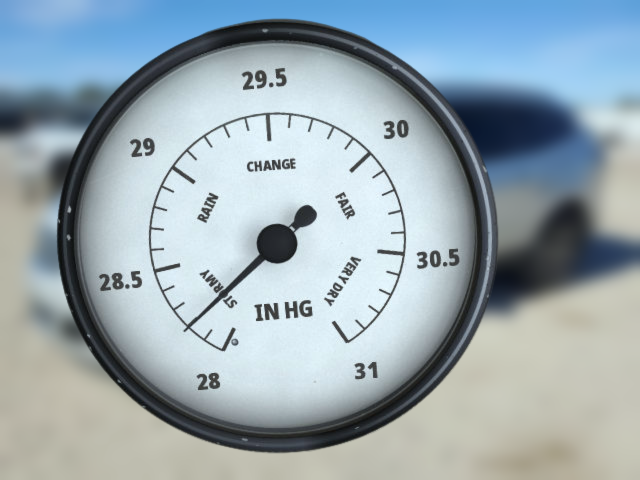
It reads value=28.2 unit=inHg
